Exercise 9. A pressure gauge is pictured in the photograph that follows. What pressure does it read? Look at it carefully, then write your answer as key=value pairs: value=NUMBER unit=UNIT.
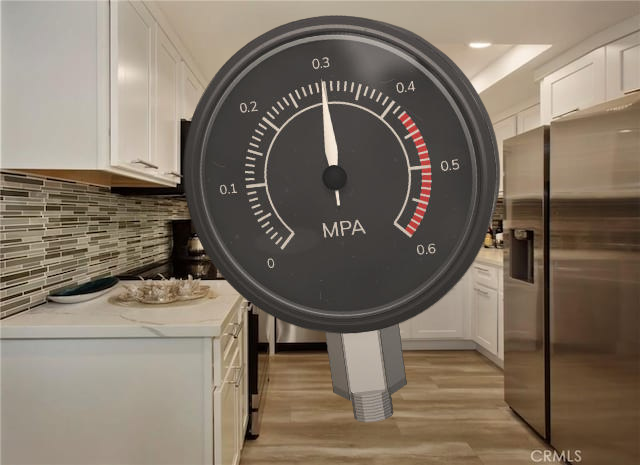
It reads value=0.3 unit=MPa
